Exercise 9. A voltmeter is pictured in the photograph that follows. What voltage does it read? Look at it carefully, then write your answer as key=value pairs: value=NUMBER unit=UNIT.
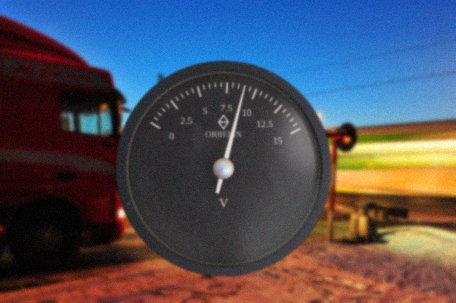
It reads value=9 unit=V
